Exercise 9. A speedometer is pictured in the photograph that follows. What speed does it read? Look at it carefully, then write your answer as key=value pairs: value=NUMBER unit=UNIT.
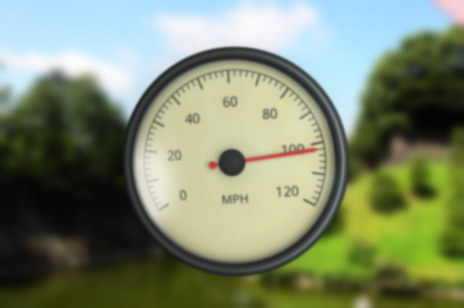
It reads value=102 unit=mph
